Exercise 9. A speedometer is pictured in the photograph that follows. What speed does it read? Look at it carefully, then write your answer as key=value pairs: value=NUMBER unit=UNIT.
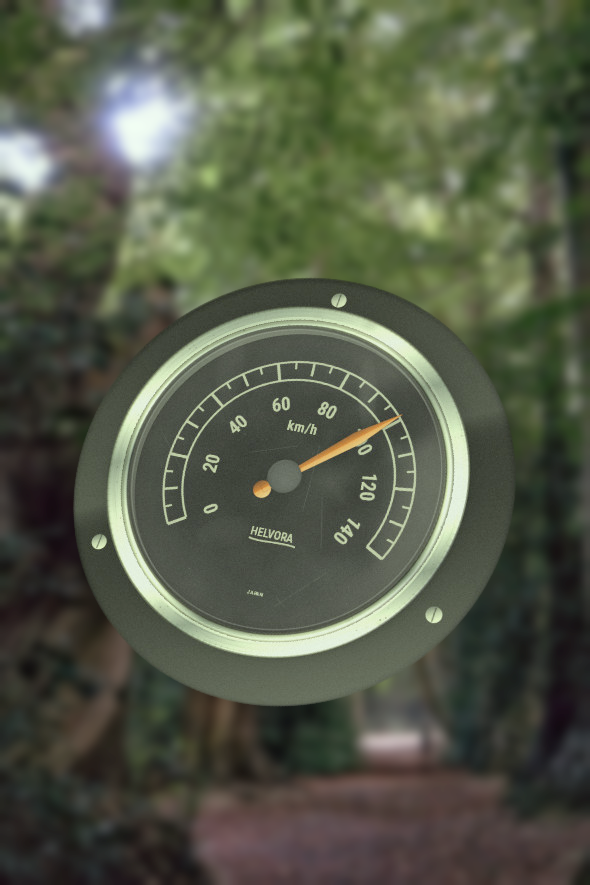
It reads value=100 unit=km/h
